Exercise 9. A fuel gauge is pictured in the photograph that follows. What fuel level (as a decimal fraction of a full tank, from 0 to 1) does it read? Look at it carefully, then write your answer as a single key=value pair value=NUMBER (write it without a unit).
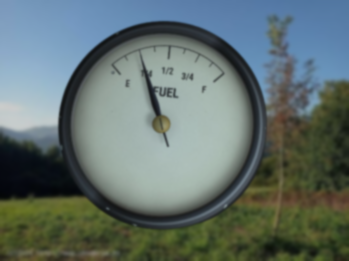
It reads value=0.25
